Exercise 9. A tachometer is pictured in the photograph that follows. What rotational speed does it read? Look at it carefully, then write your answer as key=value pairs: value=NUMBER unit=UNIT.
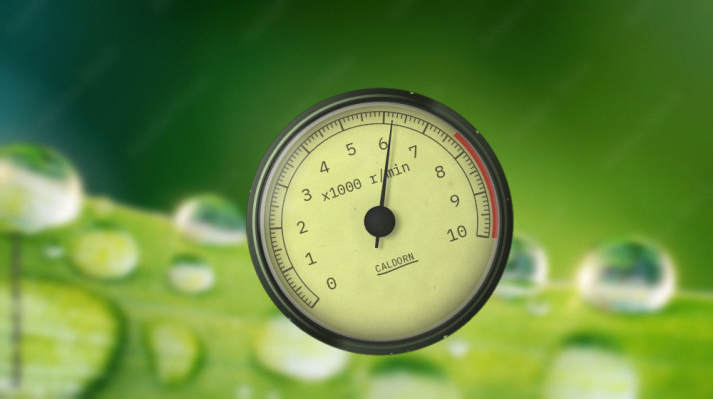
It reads value=6200 unit=rpm
